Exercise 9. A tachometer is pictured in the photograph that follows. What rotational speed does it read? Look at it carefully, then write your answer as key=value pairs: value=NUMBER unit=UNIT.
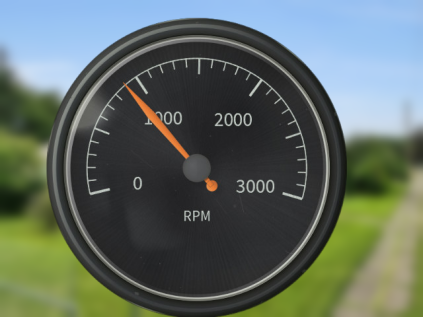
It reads value=900 unit=rpm
